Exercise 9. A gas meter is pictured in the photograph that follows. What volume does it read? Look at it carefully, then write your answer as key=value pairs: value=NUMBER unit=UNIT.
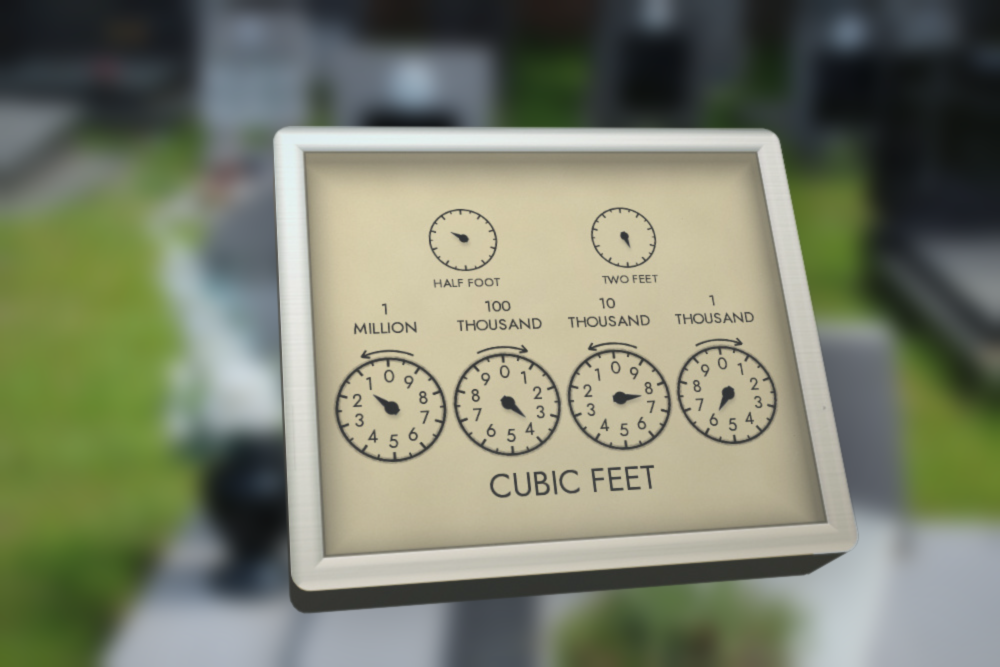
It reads value=137600 unit=ft³
